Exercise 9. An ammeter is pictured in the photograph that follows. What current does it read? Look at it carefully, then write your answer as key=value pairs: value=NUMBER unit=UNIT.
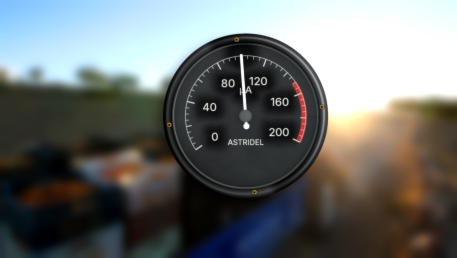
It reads value=100 unit=µA
